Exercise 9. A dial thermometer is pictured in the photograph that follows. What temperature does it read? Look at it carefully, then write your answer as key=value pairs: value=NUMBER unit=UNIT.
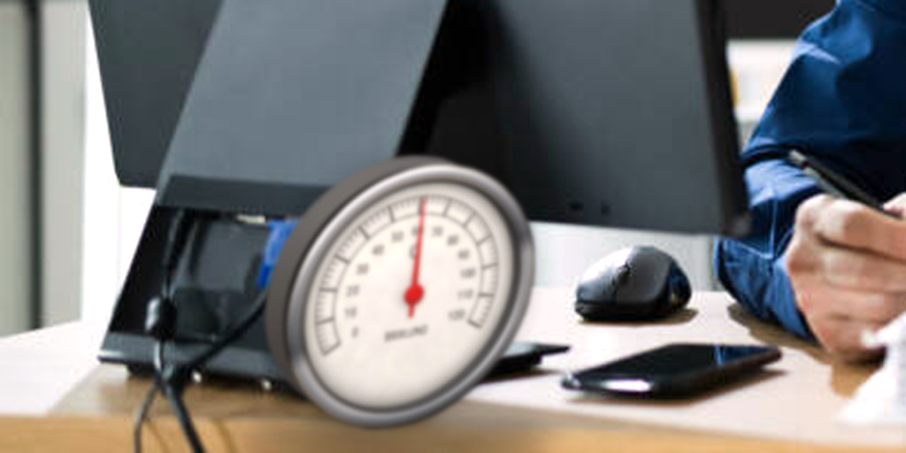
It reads value=60 unit=°C
